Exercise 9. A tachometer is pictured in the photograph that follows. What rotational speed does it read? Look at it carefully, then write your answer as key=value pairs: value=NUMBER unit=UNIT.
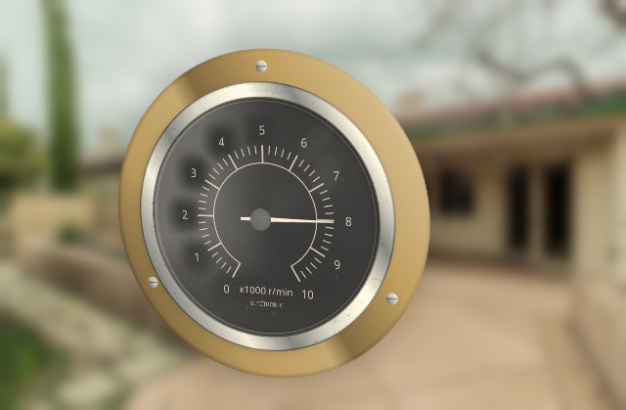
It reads value=8000 unit=rpm
